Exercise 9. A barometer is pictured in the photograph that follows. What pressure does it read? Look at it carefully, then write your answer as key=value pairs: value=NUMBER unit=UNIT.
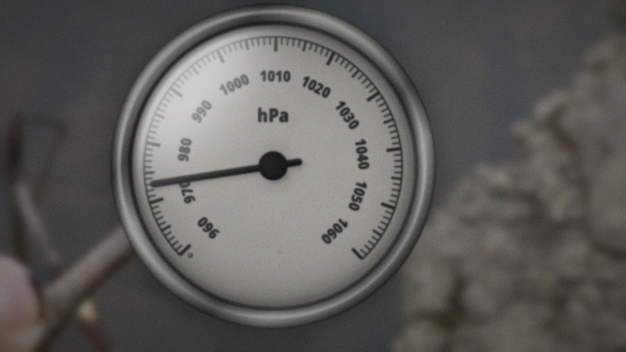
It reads value=973 unit=hPa
